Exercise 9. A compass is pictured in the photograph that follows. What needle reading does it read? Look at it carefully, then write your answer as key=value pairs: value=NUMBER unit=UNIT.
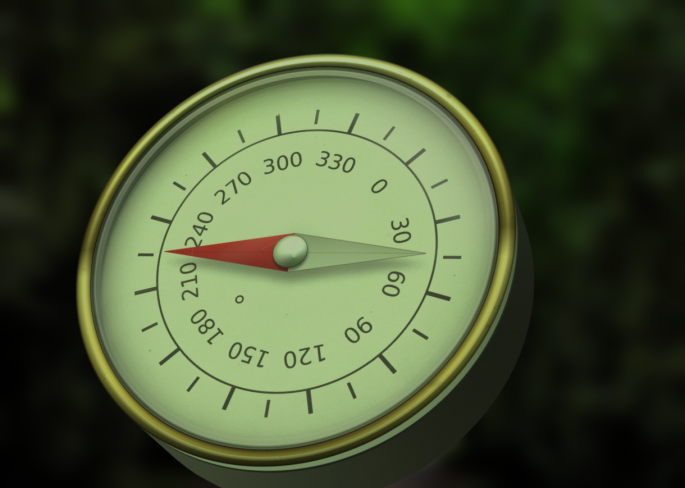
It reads value=225 unit=°
